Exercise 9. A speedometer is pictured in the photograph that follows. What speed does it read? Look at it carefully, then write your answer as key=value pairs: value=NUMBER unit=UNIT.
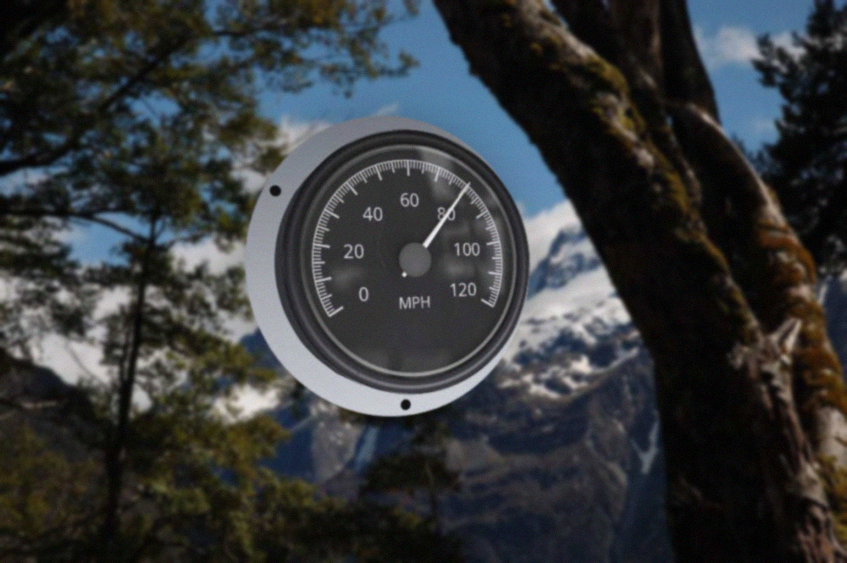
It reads value=80 unit=mph
